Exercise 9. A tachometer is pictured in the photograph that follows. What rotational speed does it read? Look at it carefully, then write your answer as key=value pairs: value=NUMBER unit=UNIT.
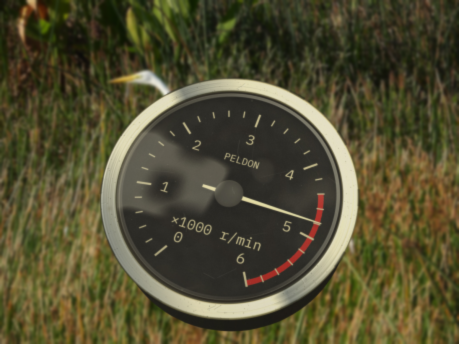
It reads value=4800 unit=rpm
